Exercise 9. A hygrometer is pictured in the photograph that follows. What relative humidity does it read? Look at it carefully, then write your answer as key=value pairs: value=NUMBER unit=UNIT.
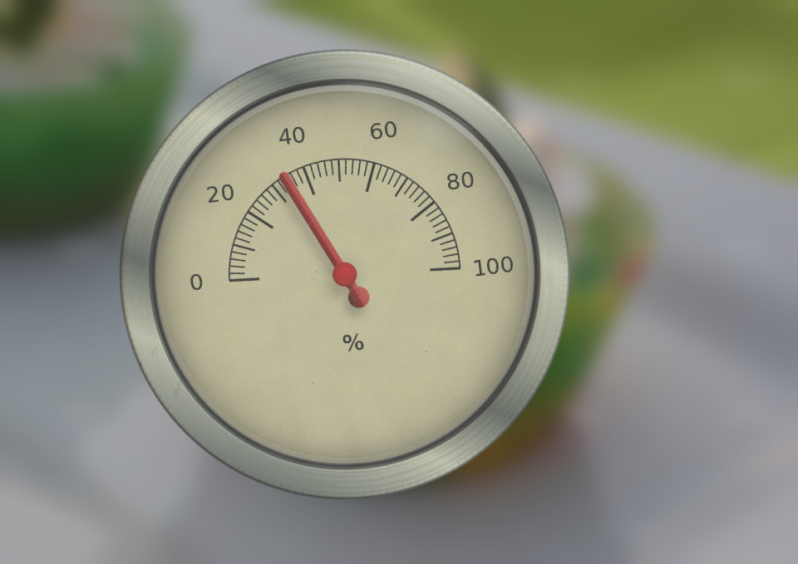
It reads value=34 unit=%
